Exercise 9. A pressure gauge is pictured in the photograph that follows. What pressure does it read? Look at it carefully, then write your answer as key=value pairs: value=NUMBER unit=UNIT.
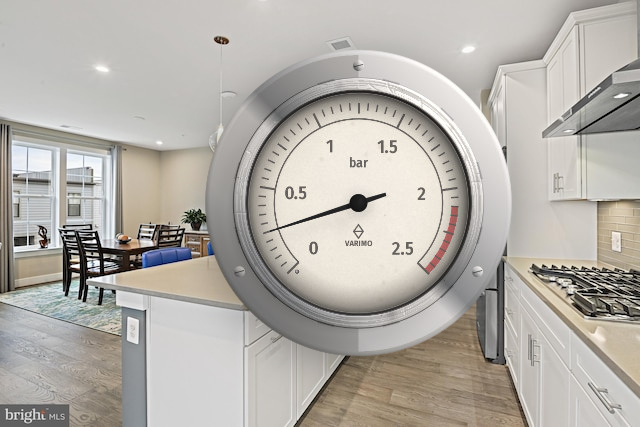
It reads value=0.25 unit=bar
